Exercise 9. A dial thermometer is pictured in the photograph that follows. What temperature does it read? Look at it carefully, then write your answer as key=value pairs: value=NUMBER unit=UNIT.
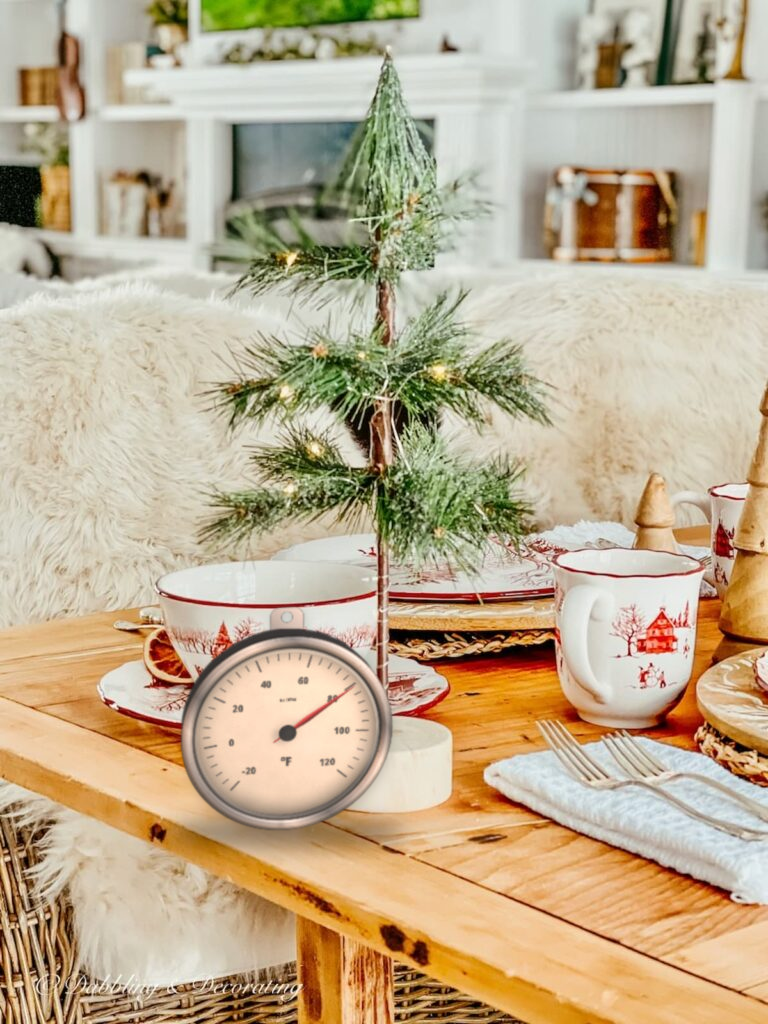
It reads value=80 unit=°F
